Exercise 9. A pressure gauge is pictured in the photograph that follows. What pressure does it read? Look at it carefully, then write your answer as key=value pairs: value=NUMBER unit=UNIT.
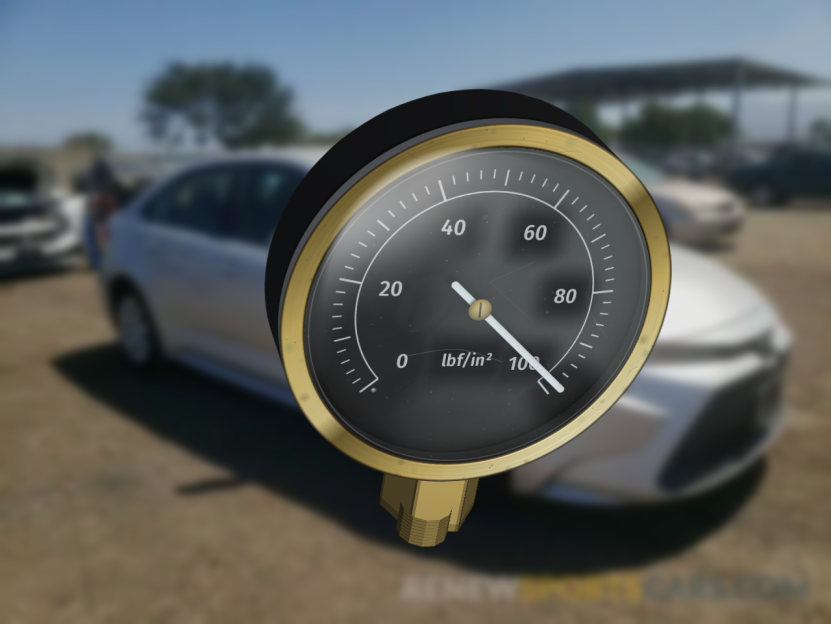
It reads value=98 unit=psi
